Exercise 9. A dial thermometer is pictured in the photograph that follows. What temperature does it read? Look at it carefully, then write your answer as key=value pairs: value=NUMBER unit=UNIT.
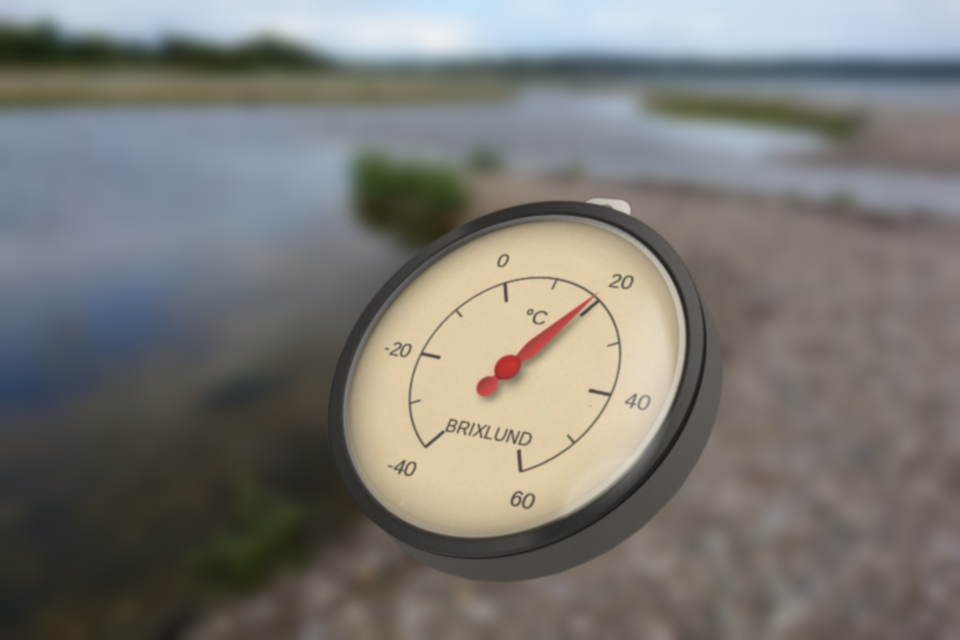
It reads value=20 unit=°C
